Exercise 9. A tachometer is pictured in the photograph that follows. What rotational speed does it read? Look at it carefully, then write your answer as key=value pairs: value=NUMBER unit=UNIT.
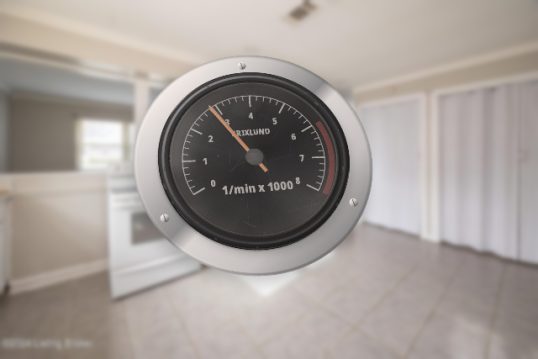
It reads value=2800 unit=rpm
